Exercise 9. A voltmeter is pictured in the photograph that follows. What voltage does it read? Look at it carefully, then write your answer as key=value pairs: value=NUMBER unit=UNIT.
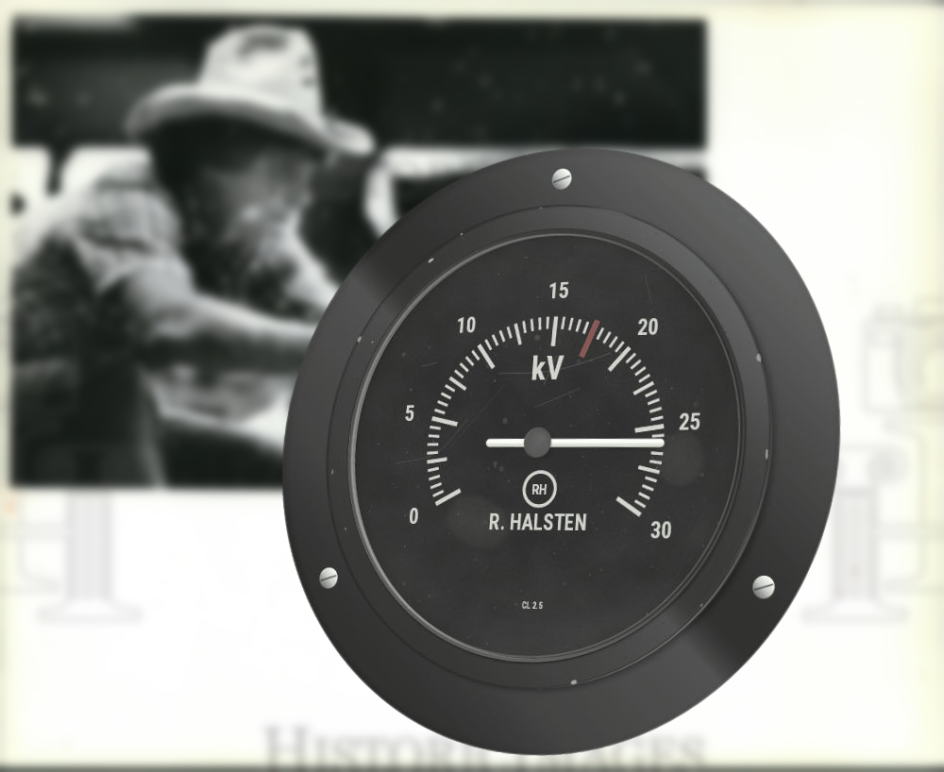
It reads value=26 unit=kV
